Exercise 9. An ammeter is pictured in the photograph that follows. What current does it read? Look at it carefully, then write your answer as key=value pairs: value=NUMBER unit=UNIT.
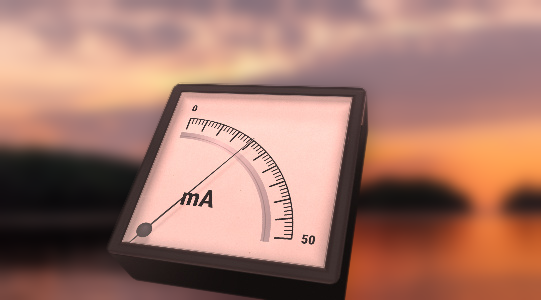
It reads value=20 unit=mA
